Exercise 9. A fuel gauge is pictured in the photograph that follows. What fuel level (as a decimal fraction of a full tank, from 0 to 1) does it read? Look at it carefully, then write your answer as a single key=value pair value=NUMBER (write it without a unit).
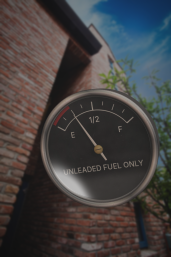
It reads value=0.25
